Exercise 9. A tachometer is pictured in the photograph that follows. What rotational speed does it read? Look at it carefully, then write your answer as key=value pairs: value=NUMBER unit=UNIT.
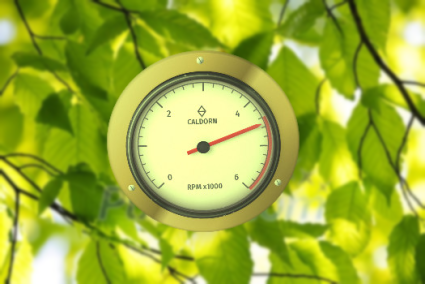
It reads value=4500 unit=rpm
